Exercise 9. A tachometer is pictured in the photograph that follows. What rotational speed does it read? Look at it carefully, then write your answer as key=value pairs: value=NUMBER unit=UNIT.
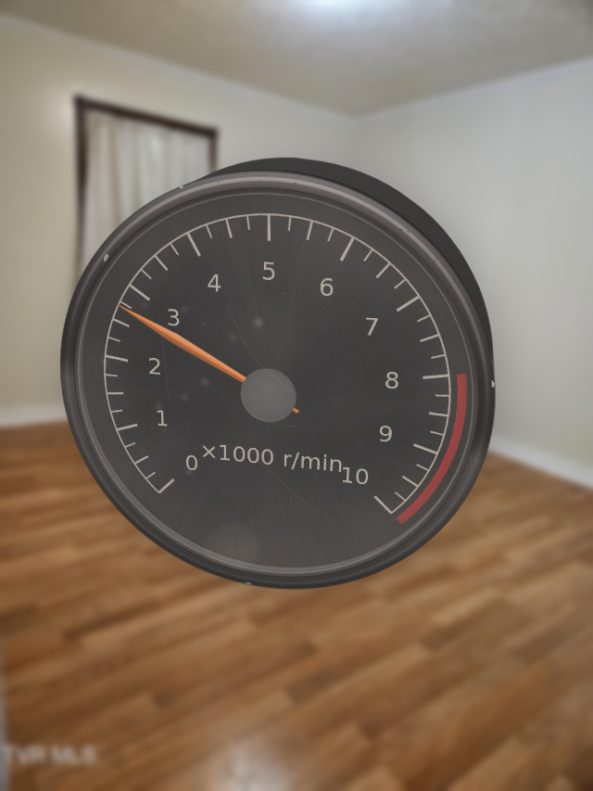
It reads value=2750 unit=rpm
